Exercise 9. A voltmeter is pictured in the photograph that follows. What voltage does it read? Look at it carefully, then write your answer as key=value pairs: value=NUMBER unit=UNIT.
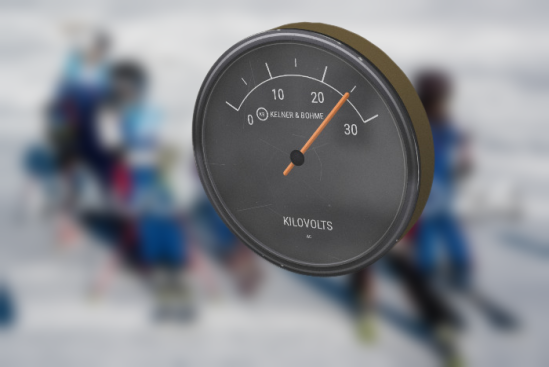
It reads value=25 unit=kV
